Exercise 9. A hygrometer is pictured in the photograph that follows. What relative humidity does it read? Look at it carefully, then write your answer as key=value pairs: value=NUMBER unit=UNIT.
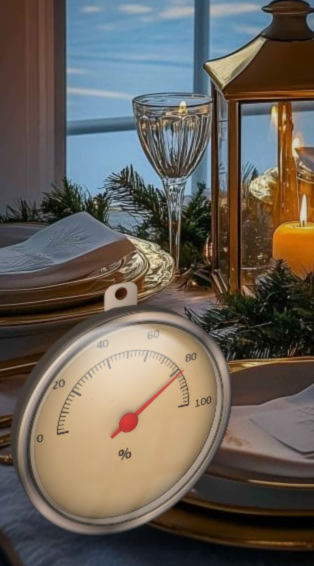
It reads value=80 unit=%
